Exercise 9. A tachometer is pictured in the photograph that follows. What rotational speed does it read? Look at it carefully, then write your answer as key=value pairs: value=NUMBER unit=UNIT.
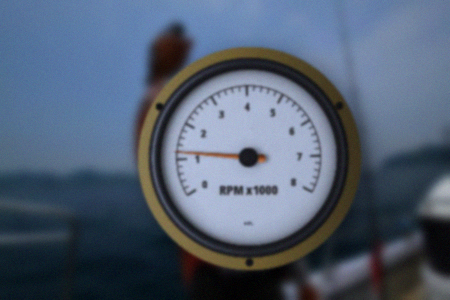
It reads value=1200 unit=rpm
